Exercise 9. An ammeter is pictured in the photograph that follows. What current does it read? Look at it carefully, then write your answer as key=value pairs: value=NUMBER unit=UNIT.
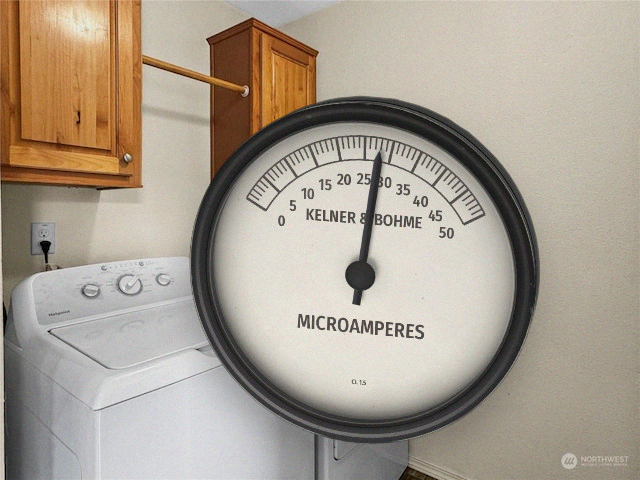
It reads value=28 unit=µA
